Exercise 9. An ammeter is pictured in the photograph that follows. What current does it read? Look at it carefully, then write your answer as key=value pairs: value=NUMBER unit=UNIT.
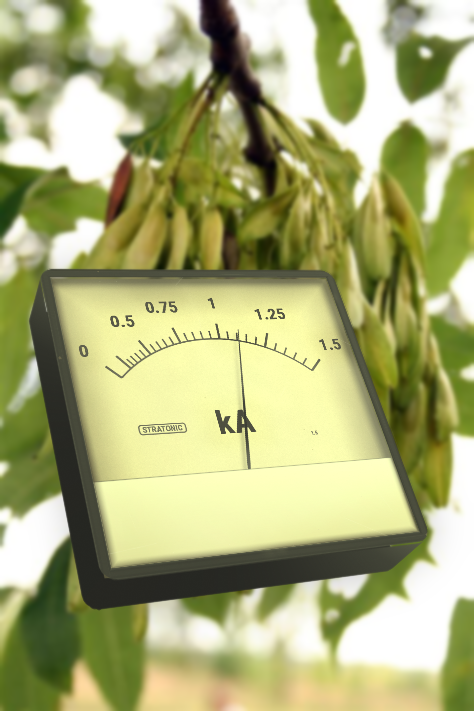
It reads value=1.1 unit=kA
